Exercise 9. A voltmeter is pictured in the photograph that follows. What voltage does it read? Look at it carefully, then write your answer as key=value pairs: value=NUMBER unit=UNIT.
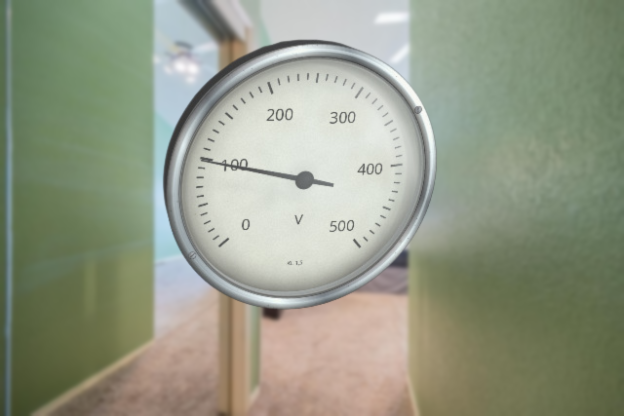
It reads value=100 unit=V
